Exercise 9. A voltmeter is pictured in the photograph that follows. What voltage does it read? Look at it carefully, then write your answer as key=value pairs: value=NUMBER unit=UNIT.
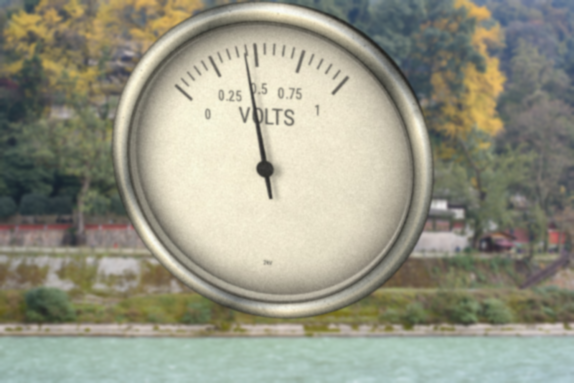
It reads value=0.45 unit=V
